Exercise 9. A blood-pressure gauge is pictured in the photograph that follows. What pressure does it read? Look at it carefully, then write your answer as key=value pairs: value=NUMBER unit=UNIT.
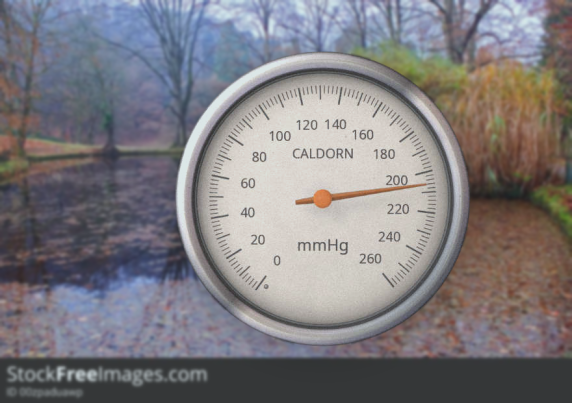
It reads value=206 unit=mmHg
